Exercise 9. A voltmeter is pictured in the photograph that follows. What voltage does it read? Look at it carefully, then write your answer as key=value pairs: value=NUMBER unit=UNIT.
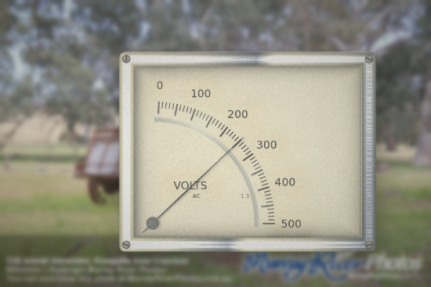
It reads value=250 unit=V
